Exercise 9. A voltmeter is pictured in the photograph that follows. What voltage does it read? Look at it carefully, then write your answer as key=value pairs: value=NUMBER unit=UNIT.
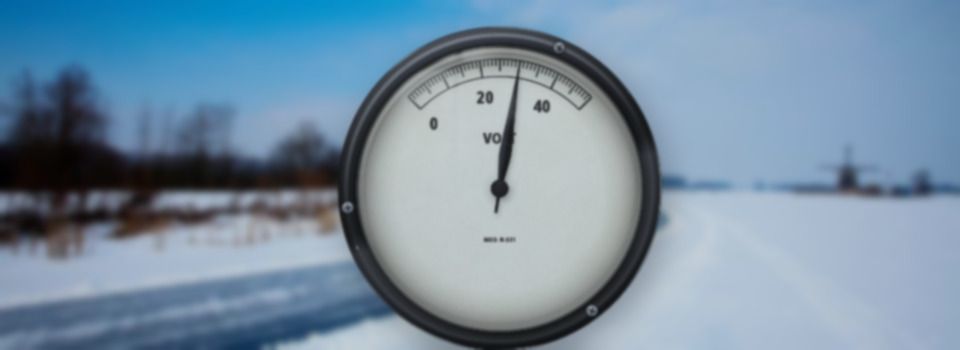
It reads value=30 unit=V
